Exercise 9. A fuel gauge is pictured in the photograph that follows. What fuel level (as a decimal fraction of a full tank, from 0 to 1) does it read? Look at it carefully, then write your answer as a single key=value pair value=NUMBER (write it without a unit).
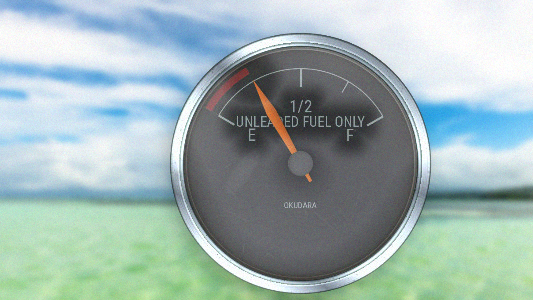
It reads value=0.25
